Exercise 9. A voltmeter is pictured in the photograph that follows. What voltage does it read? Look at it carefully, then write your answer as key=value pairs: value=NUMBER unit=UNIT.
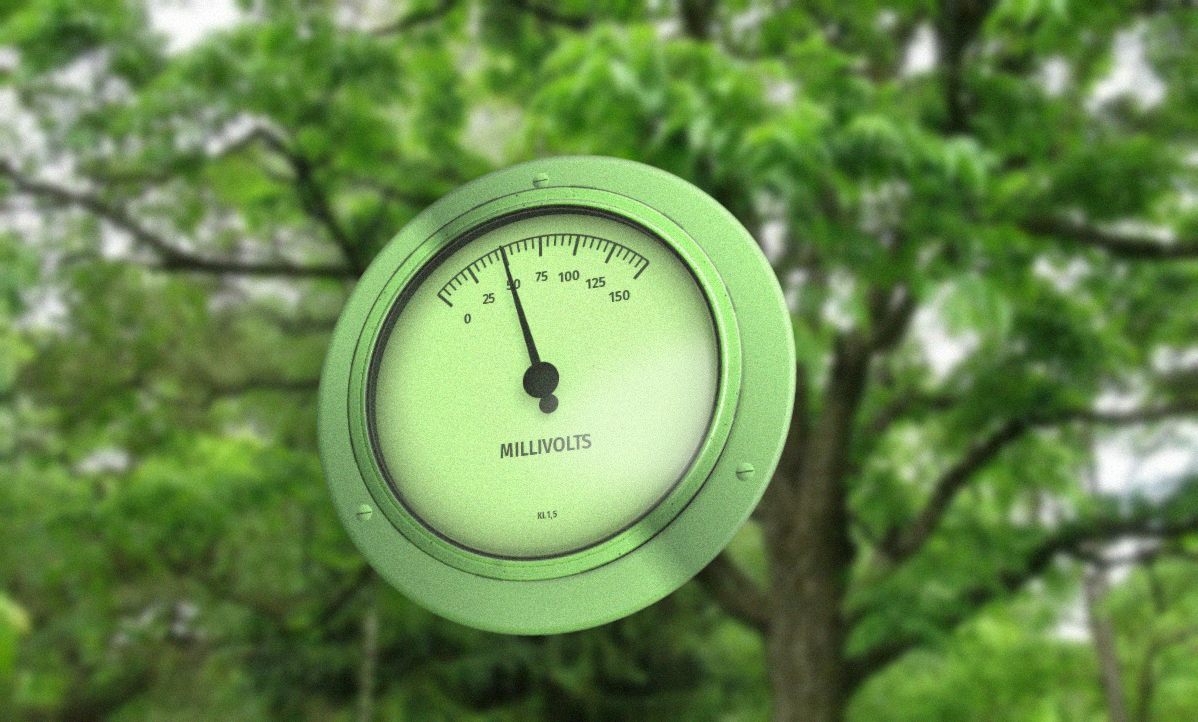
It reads value=50 unit=mV
